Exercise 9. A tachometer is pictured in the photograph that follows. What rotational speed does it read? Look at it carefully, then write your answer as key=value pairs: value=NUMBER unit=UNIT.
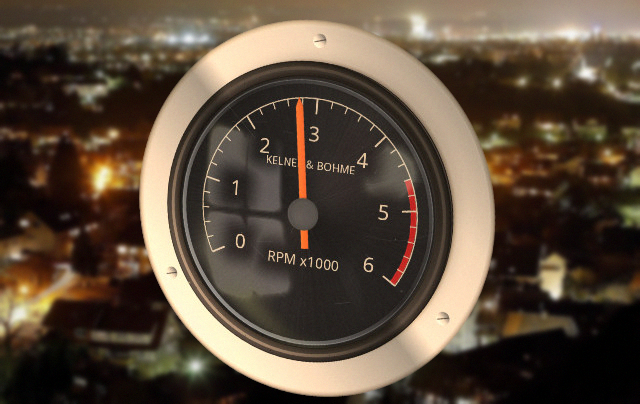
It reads value=2800 unit=rpm
